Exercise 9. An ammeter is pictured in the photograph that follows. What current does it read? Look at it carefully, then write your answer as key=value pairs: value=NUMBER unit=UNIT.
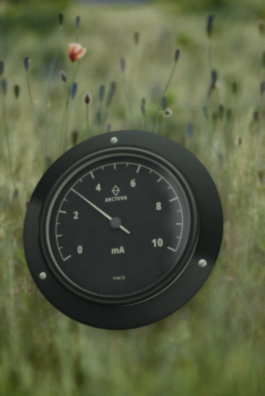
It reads value=3 unit=mA
